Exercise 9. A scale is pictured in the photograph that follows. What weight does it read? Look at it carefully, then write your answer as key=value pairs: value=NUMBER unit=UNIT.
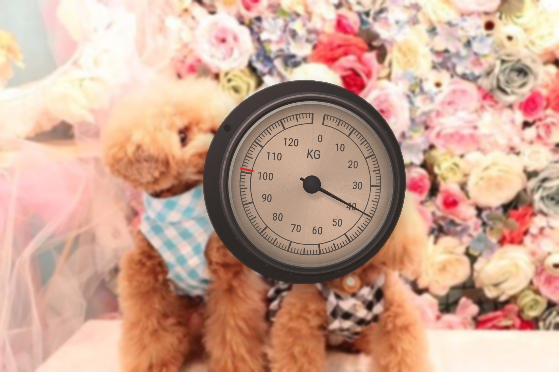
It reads value=40 unit=kg
